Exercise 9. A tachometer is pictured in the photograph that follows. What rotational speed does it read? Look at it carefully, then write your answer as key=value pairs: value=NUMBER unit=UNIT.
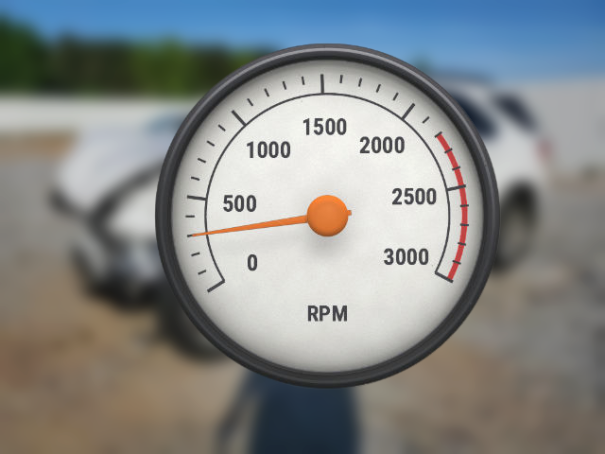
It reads value=300 unit=rpm
